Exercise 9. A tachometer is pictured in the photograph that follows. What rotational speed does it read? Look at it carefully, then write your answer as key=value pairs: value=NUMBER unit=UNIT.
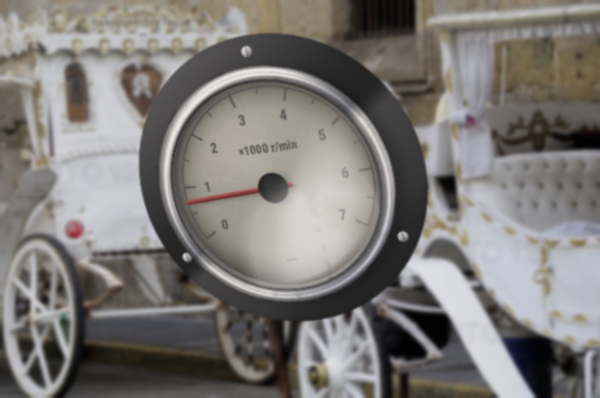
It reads value=750 unit=rpm
